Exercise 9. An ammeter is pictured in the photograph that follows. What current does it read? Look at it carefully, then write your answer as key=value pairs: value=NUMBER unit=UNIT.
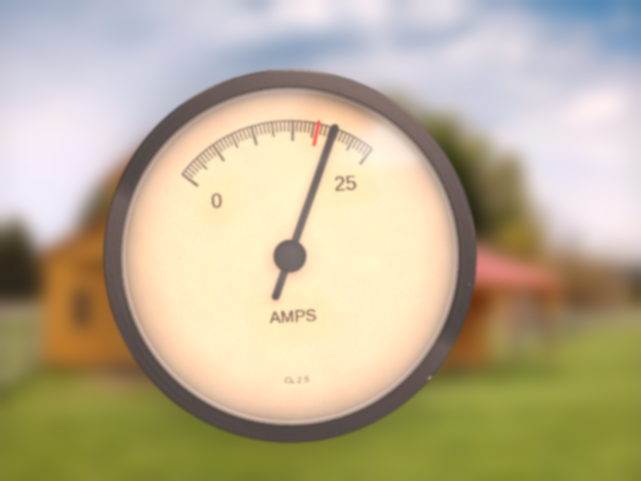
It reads value=20 unit=A
